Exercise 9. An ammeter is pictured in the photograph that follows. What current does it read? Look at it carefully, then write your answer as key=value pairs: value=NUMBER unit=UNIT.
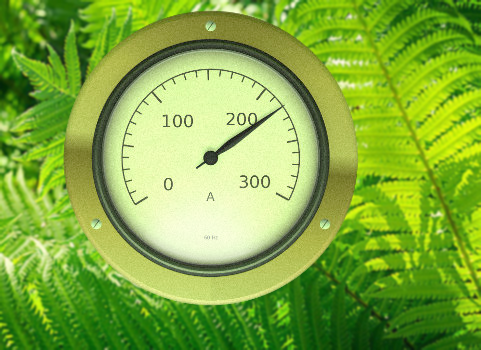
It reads value=220 unit=A
